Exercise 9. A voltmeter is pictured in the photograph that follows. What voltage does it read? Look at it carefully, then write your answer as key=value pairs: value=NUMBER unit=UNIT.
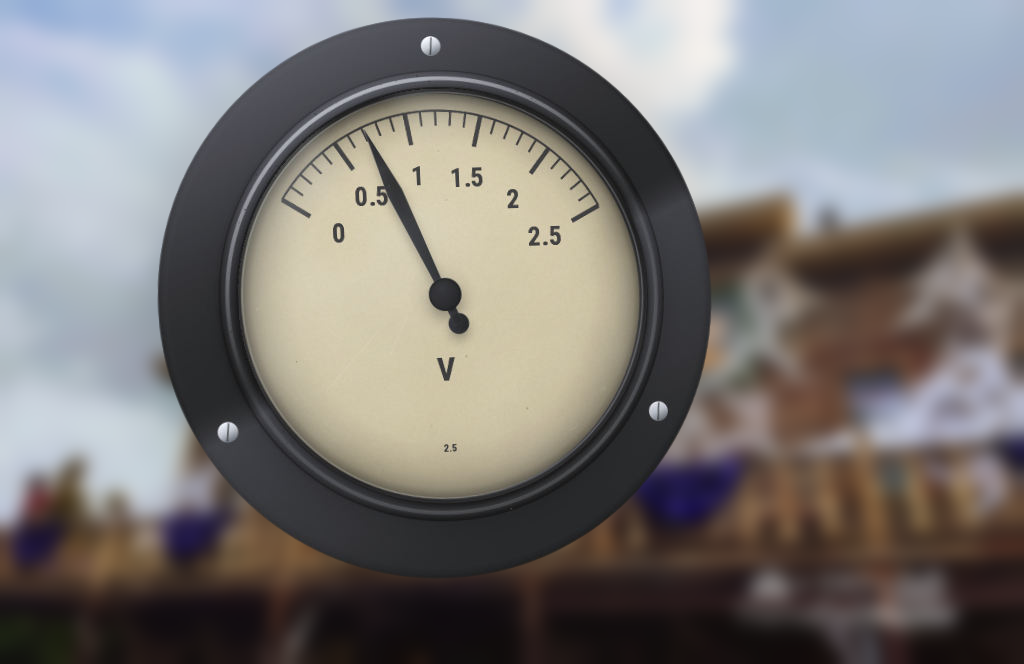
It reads value=0.7 unit=V
